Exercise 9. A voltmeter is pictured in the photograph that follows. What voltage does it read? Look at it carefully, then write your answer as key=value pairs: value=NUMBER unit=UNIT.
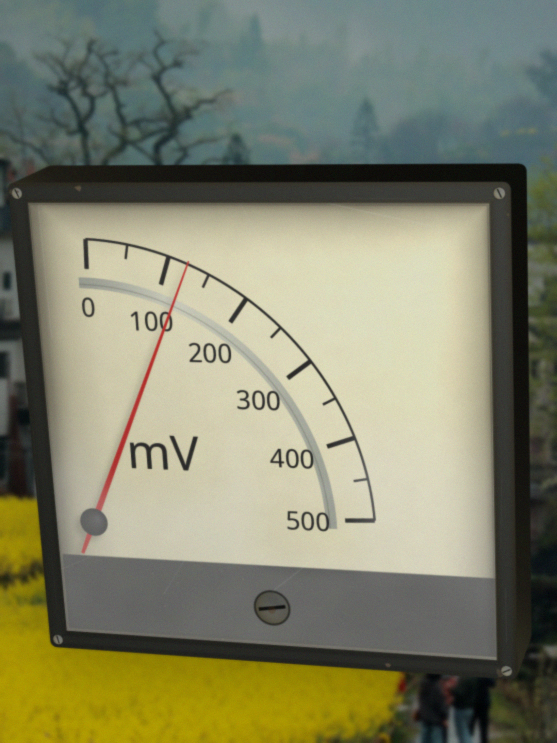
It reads value=125 unit=mV
